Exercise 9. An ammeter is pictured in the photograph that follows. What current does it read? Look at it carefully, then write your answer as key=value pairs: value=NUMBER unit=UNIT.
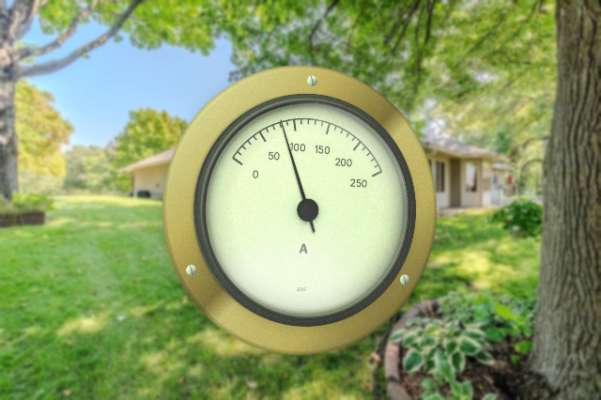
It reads value=80 unit=A
